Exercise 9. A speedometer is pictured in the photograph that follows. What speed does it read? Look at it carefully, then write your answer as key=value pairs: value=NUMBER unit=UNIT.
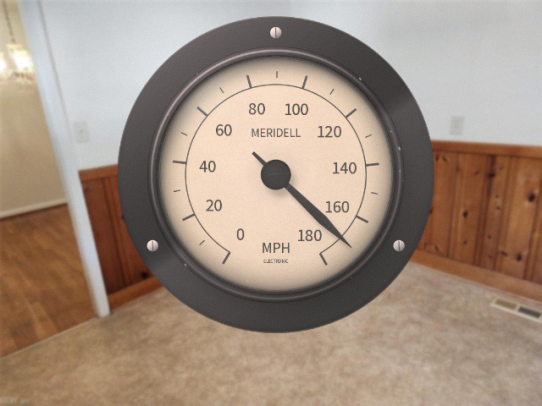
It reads value=170 unit=mph
